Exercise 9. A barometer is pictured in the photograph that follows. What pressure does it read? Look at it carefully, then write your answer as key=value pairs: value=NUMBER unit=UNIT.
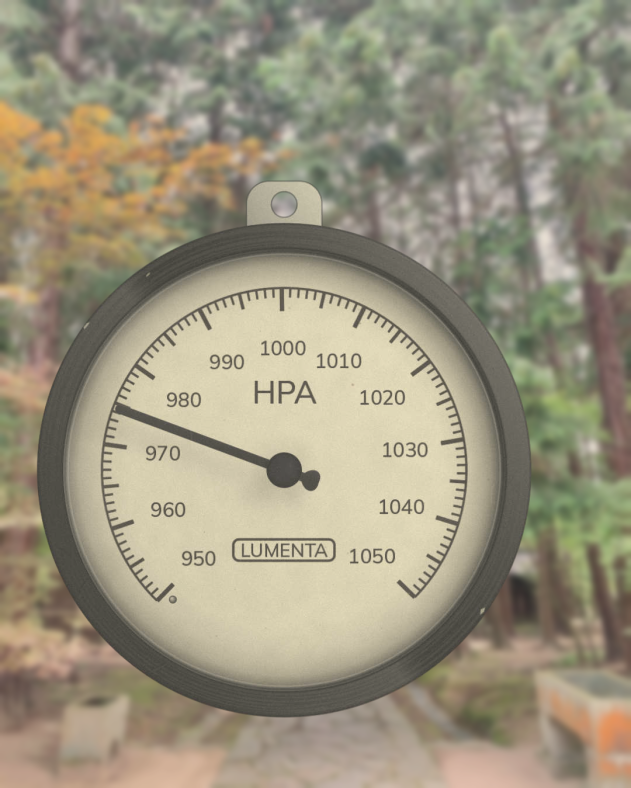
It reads value=974.5 unit=hPa
